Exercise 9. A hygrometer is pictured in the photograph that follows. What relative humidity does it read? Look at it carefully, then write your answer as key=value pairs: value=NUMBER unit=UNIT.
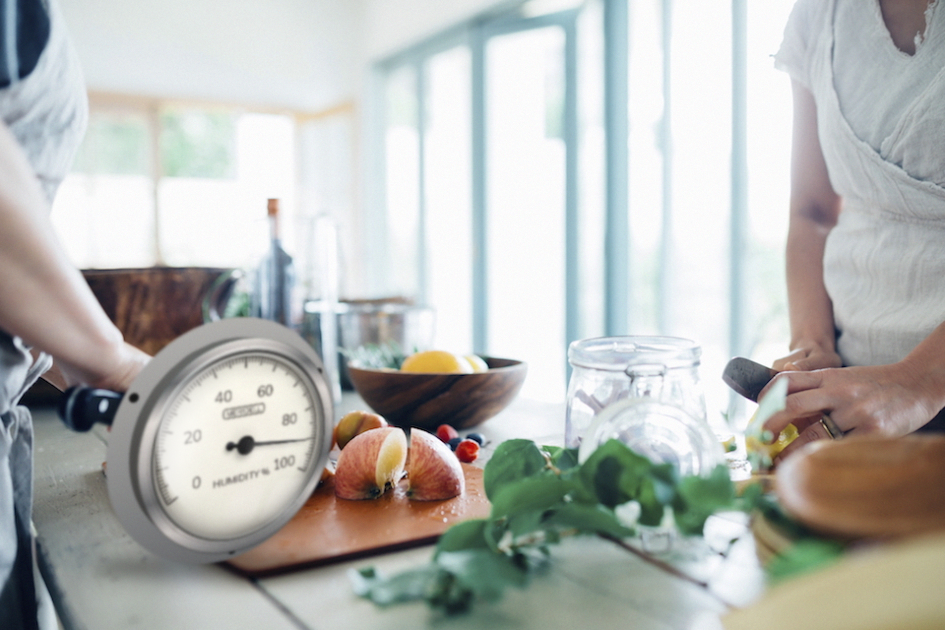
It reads value=90 unit=%
